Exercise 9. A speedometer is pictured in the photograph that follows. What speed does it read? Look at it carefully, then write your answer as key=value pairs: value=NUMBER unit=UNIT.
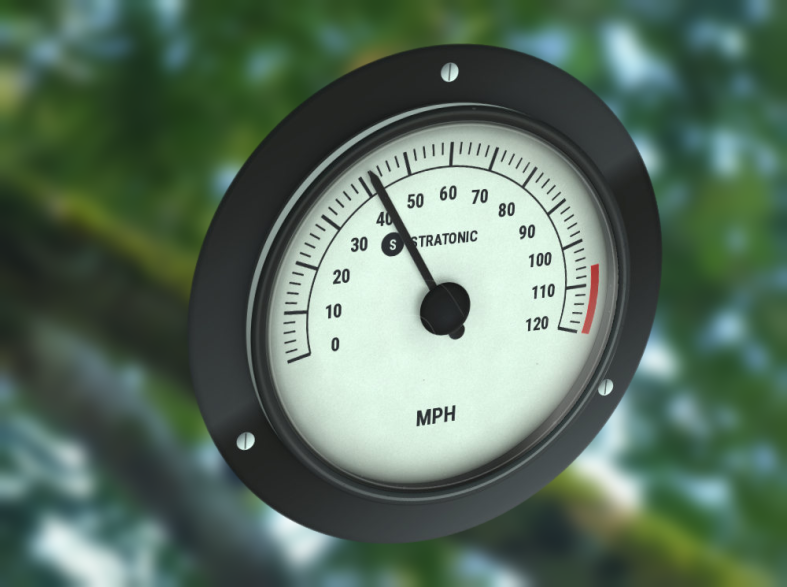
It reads value=42 unit=mph
